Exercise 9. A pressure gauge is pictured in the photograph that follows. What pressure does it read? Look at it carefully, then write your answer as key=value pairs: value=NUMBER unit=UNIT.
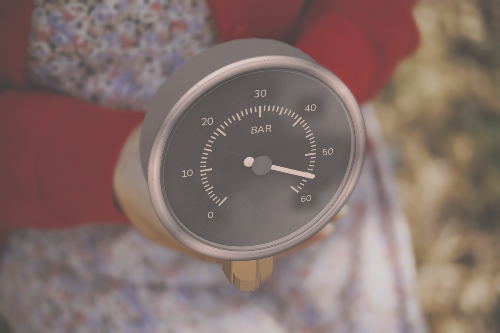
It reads value=55 unit=bar
